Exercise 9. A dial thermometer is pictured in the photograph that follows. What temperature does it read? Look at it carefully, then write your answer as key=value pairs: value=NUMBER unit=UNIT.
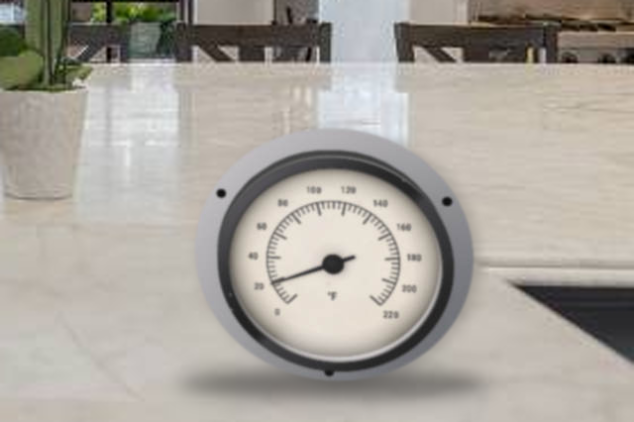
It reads value=20 unit=°F
